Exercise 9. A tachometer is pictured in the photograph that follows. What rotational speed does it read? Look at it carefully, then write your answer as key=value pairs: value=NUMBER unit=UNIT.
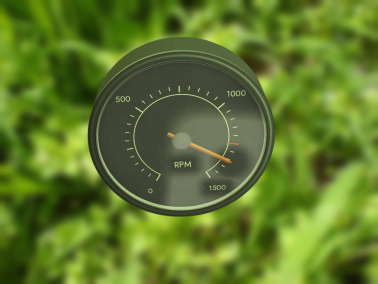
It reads value=1350 unit=rpm
